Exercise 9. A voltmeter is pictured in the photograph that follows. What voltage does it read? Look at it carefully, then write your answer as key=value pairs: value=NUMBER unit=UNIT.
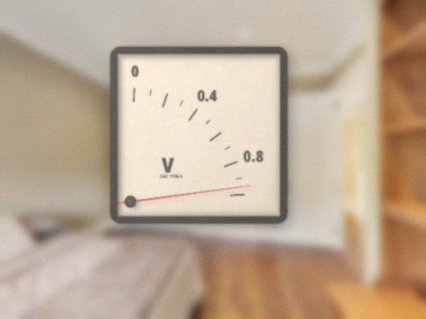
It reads value=0.95 unit=V
